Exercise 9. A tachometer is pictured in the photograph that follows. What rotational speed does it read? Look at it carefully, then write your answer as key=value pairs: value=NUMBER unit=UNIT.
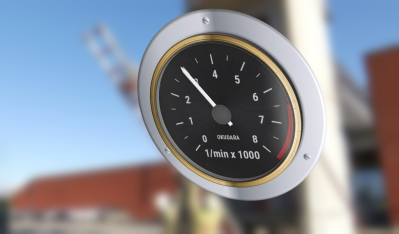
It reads value=3000 unit=rpm
